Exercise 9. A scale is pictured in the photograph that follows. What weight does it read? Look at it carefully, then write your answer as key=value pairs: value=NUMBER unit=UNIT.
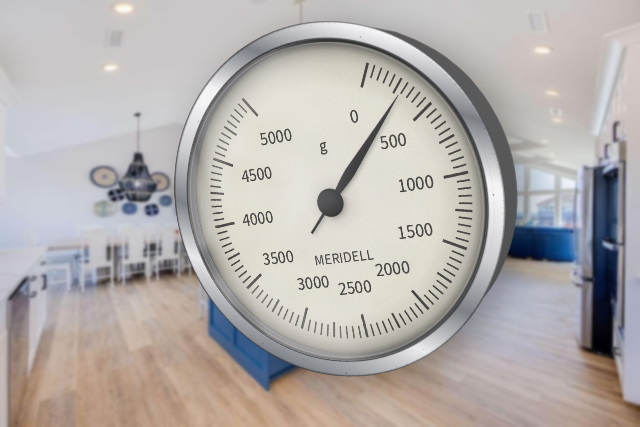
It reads value=300 unit=g
